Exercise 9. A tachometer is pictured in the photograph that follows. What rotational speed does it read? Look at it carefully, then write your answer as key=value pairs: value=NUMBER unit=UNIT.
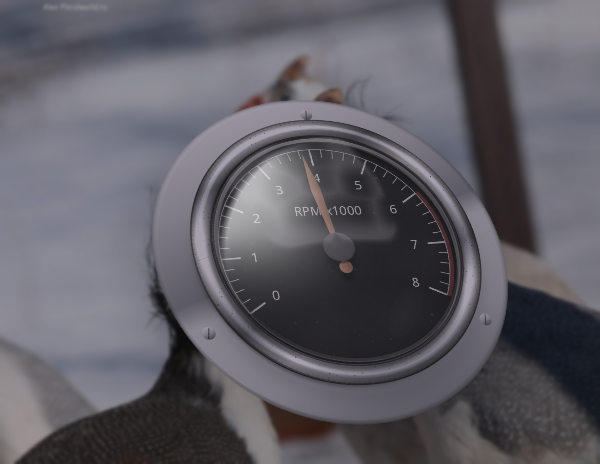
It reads value=3800 unit=rpm
